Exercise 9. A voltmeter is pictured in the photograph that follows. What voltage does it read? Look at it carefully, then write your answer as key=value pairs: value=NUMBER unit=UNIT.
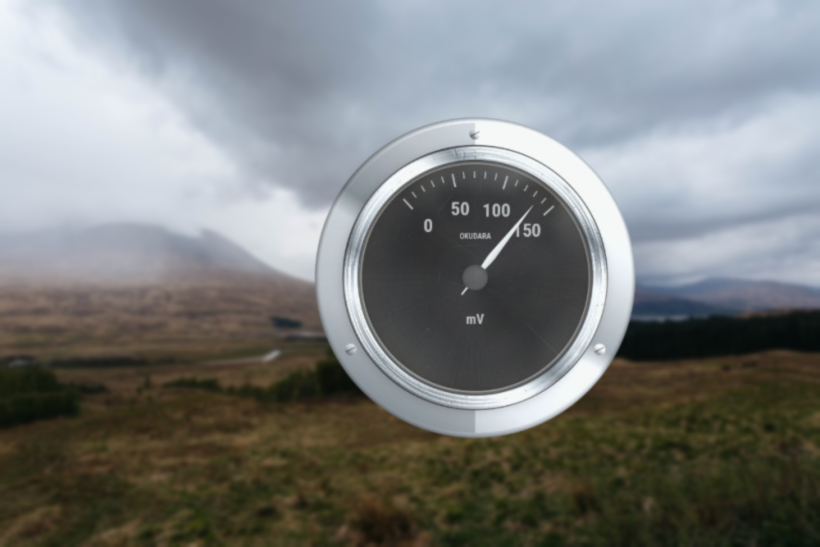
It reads value=135 unit=mV
